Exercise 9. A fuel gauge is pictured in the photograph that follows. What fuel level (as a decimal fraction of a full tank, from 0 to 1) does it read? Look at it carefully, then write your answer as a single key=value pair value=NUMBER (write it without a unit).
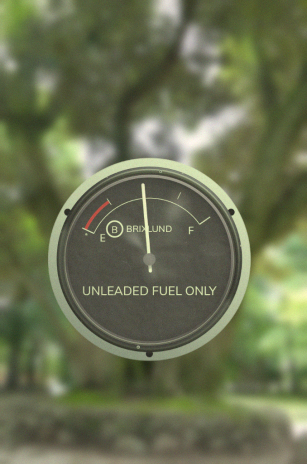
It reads value=0.5
